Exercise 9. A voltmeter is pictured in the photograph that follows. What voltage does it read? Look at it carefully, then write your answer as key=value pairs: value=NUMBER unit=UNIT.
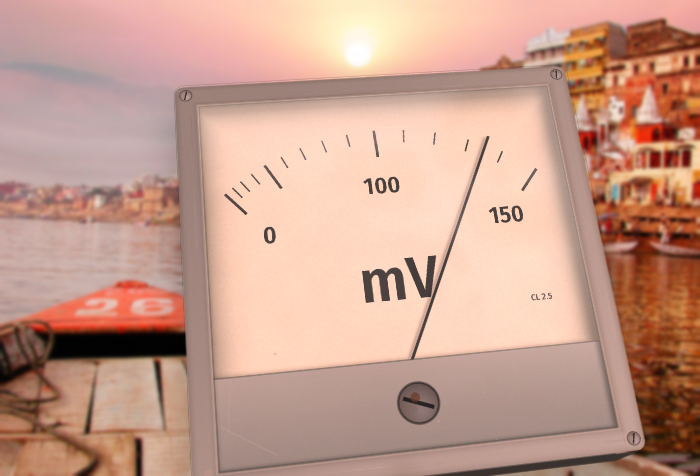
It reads value=135 unit=mV
